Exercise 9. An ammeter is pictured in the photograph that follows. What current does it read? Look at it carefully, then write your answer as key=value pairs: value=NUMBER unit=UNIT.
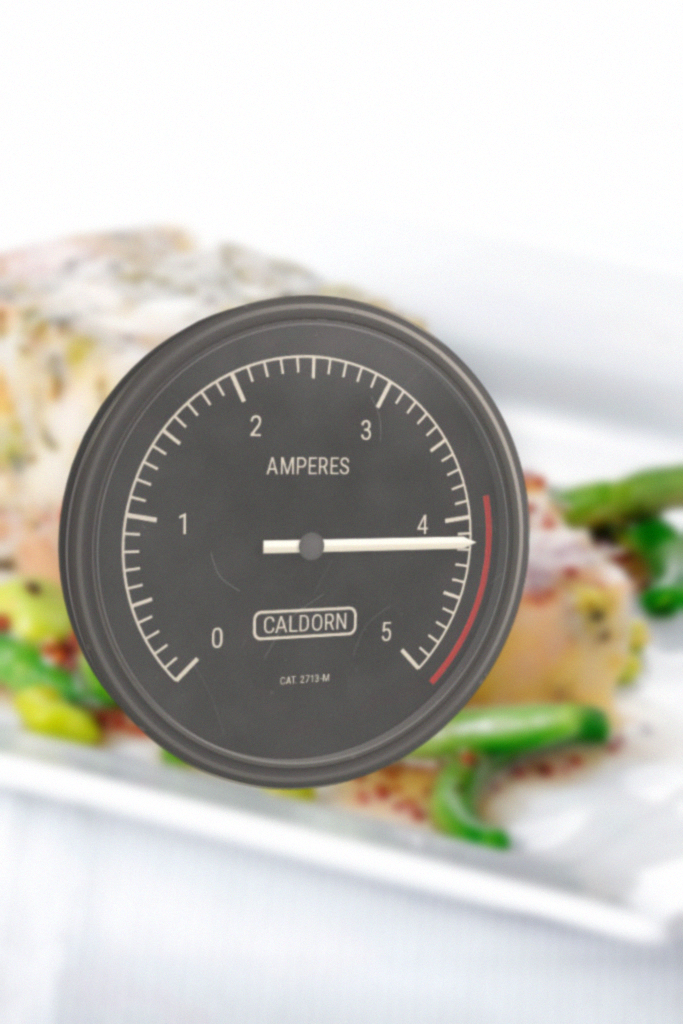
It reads value=4.15 unit=A
